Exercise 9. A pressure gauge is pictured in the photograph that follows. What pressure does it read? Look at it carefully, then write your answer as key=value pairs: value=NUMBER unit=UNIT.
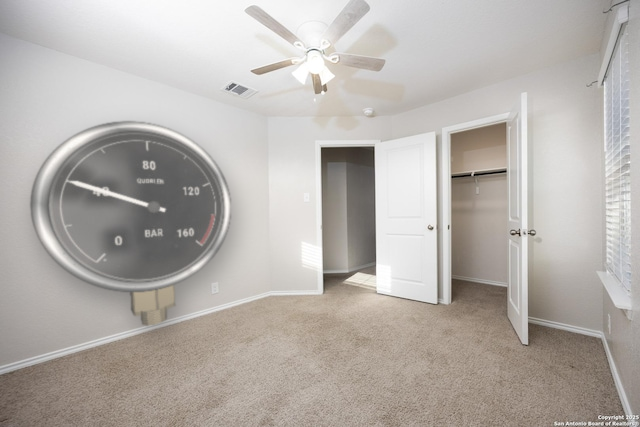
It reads value=40 unit=bar
